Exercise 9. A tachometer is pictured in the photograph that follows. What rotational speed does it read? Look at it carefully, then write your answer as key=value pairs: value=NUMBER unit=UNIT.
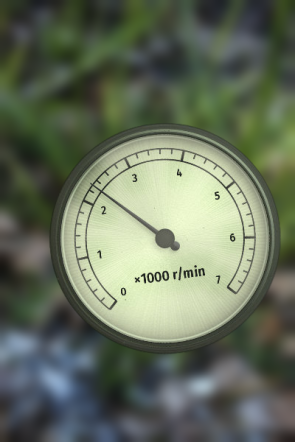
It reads value=2300 unit=rpm
